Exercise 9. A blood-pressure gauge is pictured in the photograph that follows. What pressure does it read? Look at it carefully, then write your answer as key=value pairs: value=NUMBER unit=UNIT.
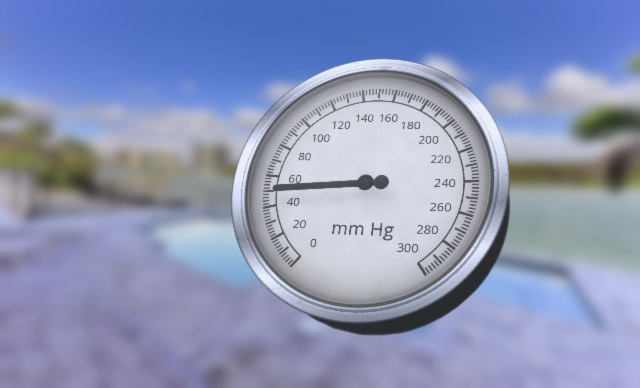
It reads value=50 unit=mmHg
